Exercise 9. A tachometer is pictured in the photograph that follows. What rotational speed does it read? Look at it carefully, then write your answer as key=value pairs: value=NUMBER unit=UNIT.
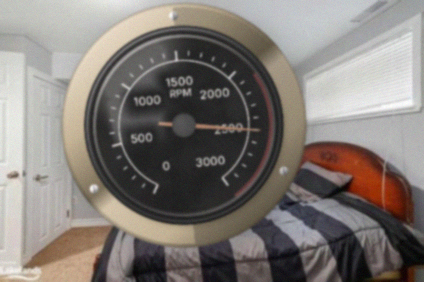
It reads value=2500 unit=rpm
